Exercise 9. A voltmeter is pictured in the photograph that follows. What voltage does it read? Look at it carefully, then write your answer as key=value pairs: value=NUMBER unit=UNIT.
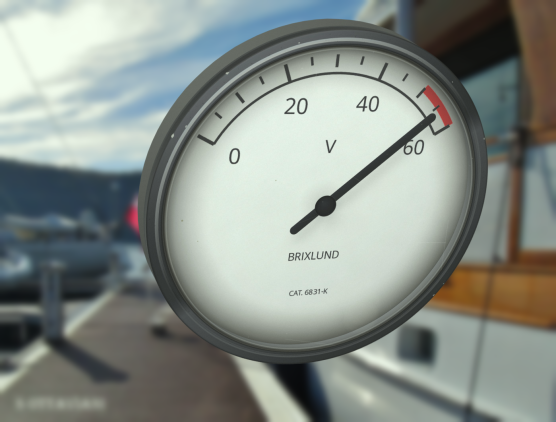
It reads value=55 unit=V
